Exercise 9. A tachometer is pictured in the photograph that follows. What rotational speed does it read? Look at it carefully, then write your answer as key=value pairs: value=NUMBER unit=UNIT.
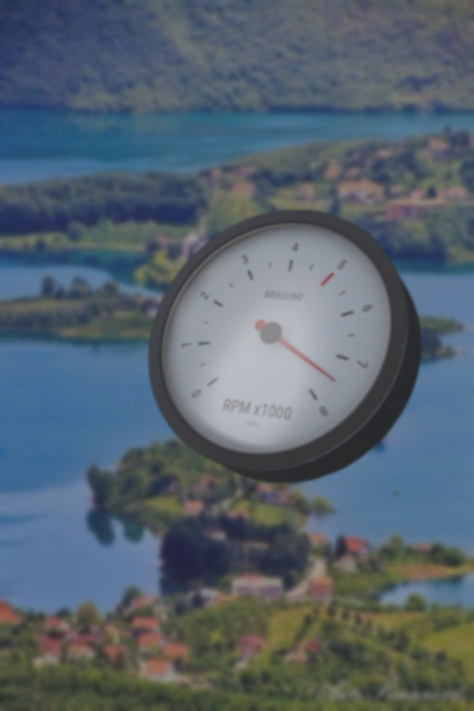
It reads value=7500 unit=rpm
